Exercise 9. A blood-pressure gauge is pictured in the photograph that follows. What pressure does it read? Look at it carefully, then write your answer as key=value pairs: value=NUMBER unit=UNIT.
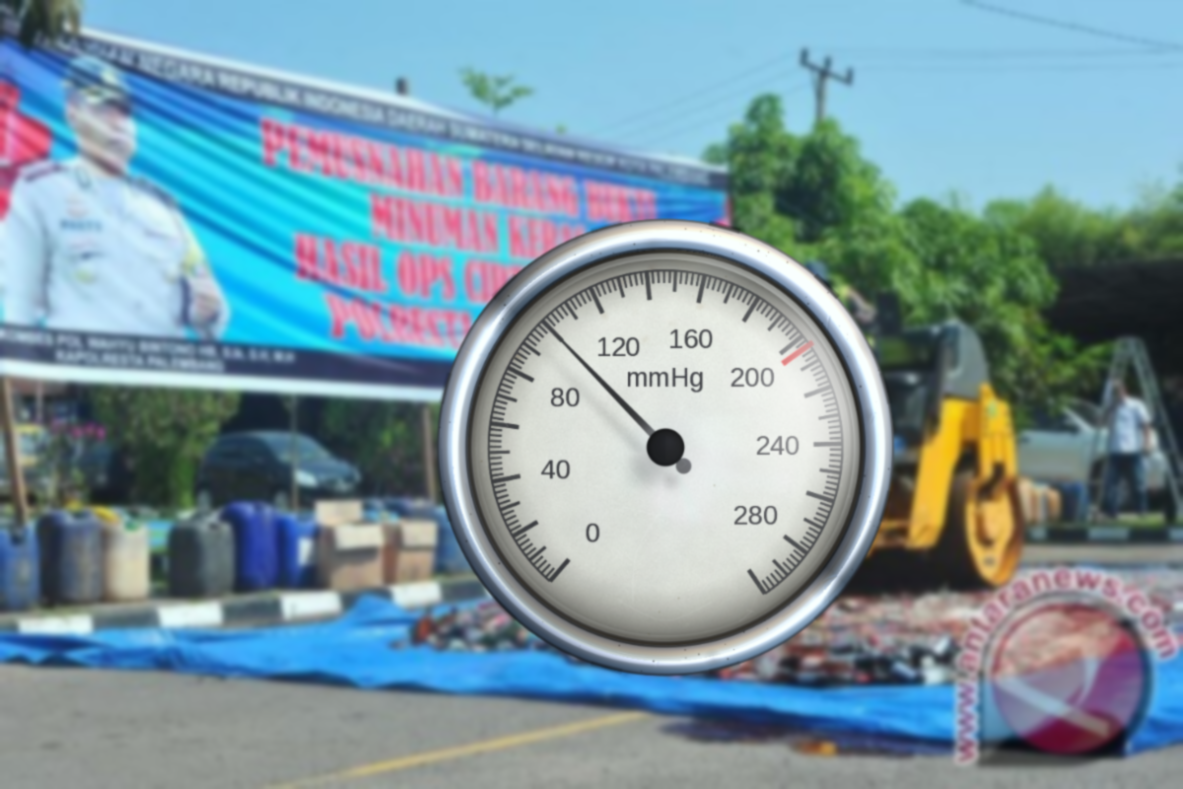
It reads value=100 unit=mmHg
